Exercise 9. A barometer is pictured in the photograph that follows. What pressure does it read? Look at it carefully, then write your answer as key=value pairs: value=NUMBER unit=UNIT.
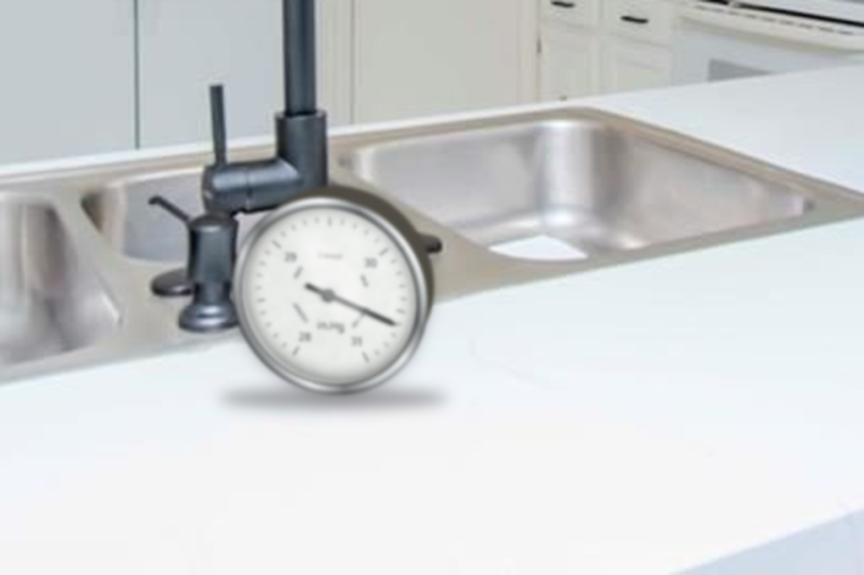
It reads value=30.6 unit=inHg
